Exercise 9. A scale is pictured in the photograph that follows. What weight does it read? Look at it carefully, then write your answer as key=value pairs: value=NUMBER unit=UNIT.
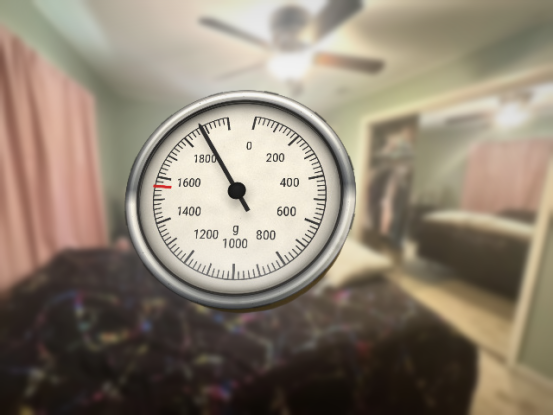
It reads value=1880 unit=g
